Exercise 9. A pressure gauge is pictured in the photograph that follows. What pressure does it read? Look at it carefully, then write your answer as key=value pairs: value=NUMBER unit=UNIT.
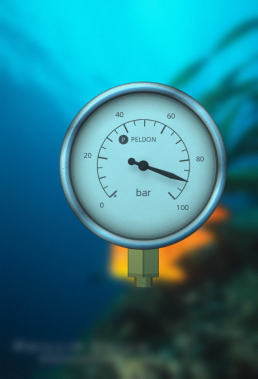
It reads value=90 unit=bar
